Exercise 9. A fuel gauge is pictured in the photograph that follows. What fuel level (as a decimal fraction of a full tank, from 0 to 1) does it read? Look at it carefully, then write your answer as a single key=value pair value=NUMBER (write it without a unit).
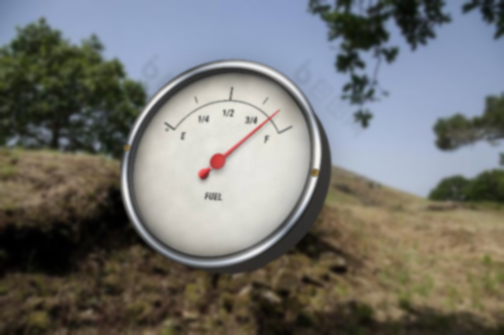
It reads value=0.875
